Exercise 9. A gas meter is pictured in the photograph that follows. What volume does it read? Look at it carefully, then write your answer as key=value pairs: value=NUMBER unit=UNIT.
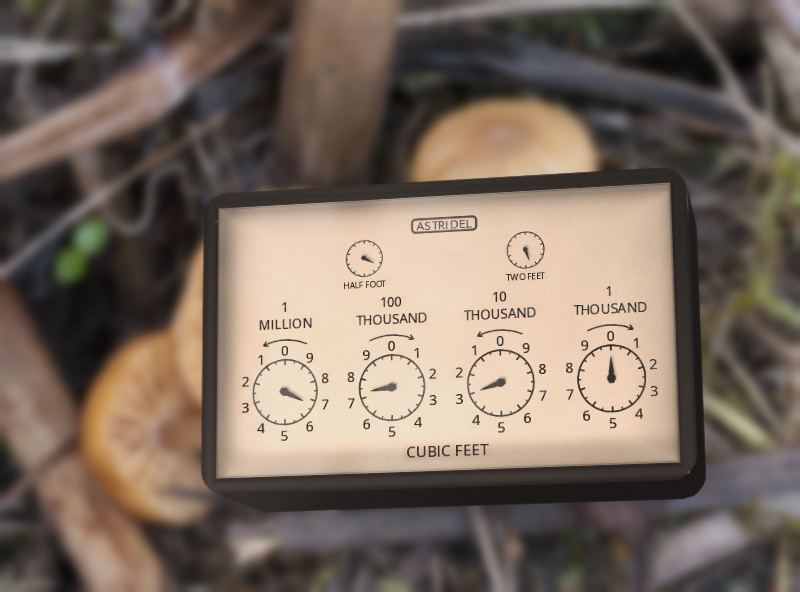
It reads value=673000 unit=ft³
